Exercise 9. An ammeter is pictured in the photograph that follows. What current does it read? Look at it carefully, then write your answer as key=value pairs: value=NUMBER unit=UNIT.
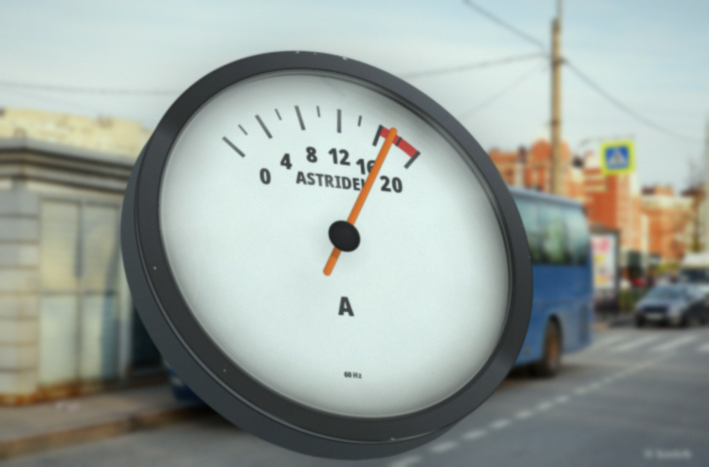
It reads value=17 unit=A
